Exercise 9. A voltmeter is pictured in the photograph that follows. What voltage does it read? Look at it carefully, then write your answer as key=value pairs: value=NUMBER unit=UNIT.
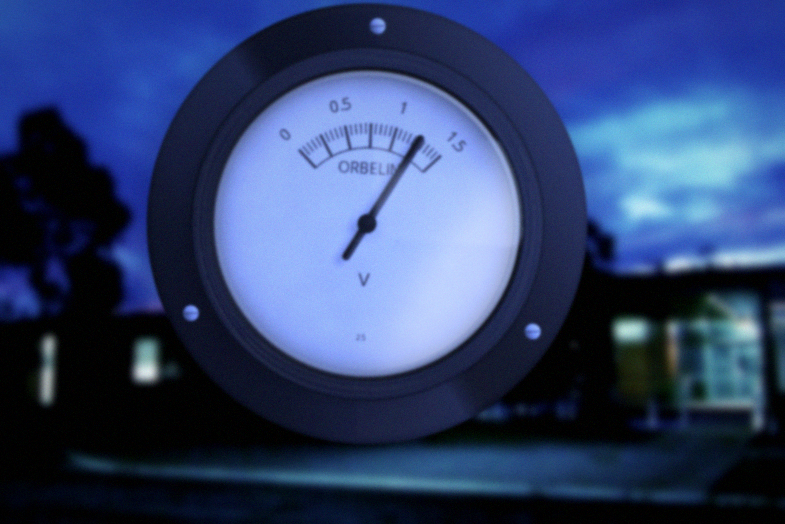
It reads value=1.25 unit=V
